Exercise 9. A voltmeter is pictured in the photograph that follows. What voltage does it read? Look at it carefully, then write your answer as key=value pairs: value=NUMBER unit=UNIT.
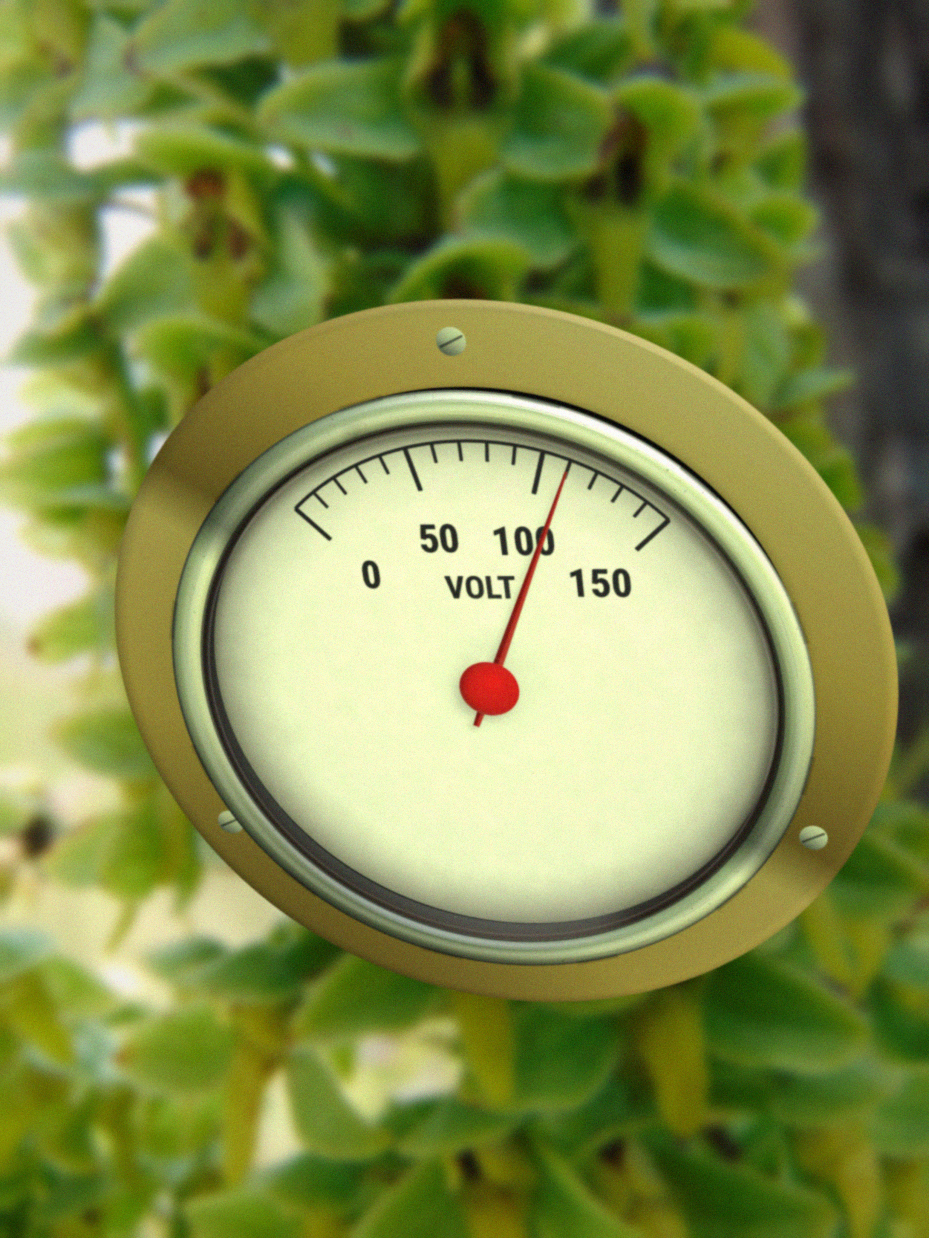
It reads value=110 unit=V
